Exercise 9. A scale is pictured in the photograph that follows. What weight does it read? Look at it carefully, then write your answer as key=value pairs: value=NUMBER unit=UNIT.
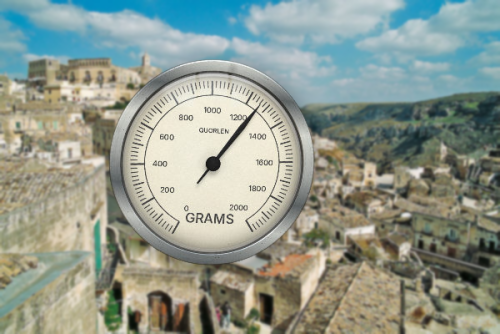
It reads value=1260 unit=g
